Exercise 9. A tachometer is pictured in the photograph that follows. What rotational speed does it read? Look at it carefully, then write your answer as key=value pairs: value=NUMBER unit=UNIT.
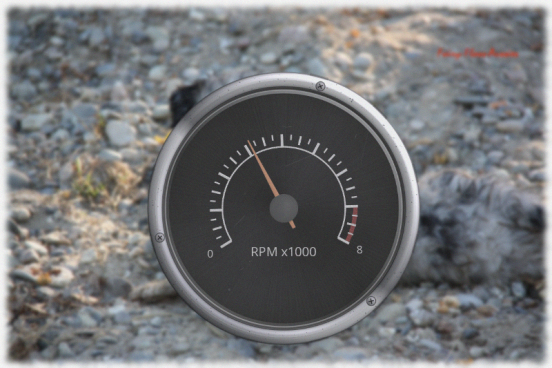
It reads value=3125 unit=rpm
